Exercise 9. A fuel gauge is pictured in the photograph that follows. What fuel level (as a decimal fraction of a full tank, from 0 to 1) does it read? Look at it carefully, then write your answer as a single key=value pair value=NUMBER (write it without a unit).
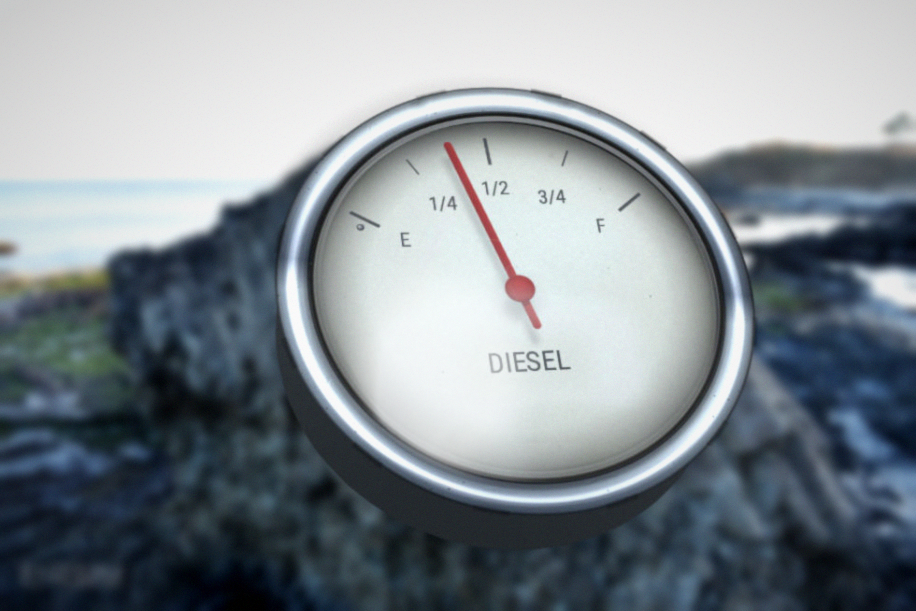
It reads value=0.375
